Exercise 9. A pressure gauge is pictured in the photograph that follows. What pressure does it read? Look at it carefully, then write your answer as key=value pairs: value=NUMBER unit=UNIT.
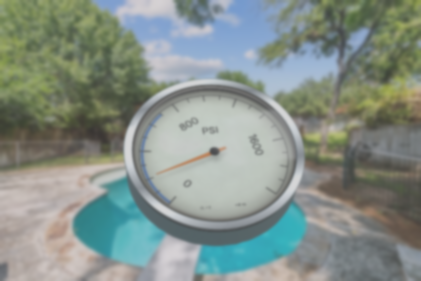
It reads value=200 unit=psi
